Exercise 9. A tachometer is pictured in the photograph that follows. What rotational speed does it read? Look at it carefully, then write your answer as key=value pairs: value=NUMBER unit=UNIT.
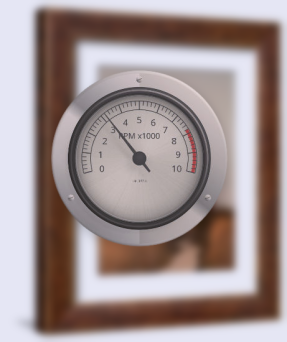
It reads value=3200 unit=rpm
